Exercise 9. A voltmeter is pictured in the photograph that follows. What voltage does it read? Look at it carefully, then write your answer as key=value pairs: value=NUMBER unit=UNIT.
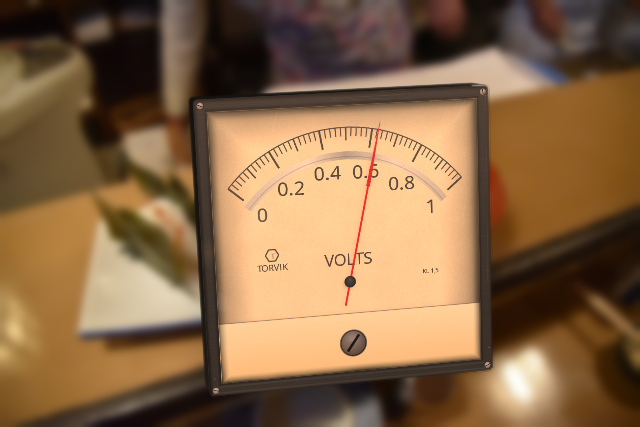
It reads value=0.62 unit=V
